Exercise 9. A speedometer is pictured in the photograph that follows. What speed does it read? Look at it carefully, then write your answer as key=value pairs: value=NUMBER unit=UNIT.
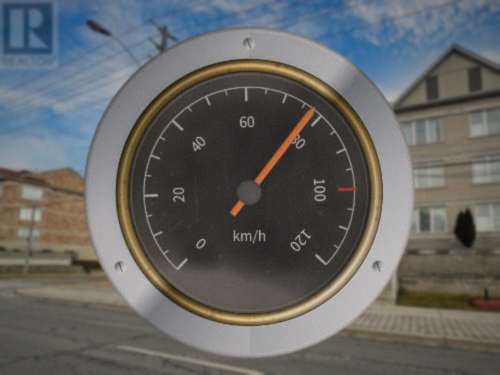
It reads value=77.5 unit=km/h
